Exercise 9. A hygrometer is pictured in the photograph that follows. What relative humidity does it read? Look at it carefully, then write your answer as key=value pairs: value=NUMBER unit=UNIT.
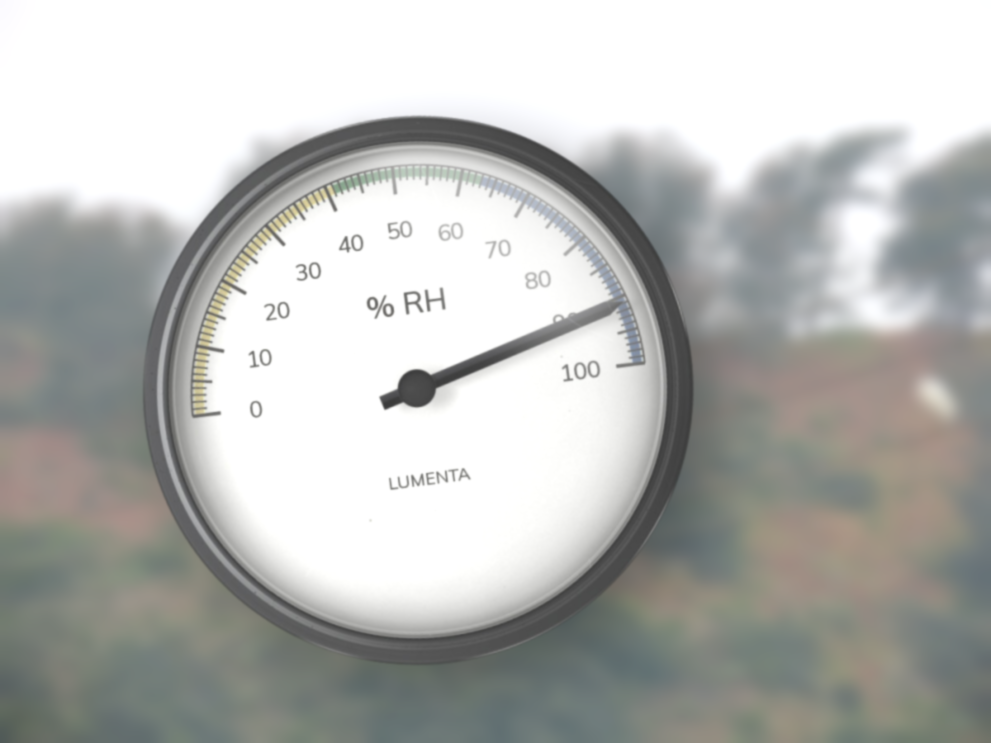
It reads value=91 unit=%
